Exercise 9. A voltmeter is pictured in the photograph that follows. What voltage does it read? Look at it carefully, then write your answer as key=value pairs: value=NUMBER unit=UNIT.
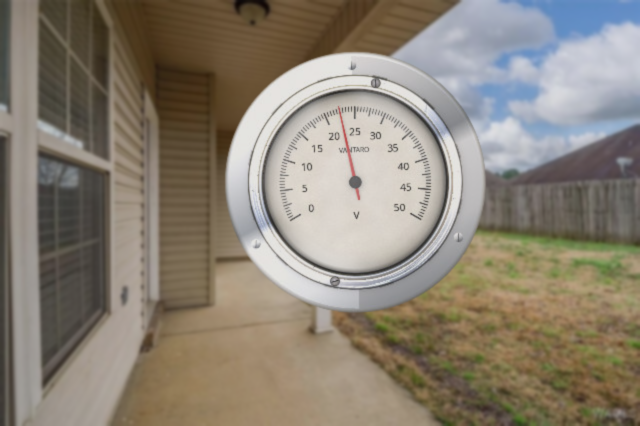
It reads value=22.5 unit=V
